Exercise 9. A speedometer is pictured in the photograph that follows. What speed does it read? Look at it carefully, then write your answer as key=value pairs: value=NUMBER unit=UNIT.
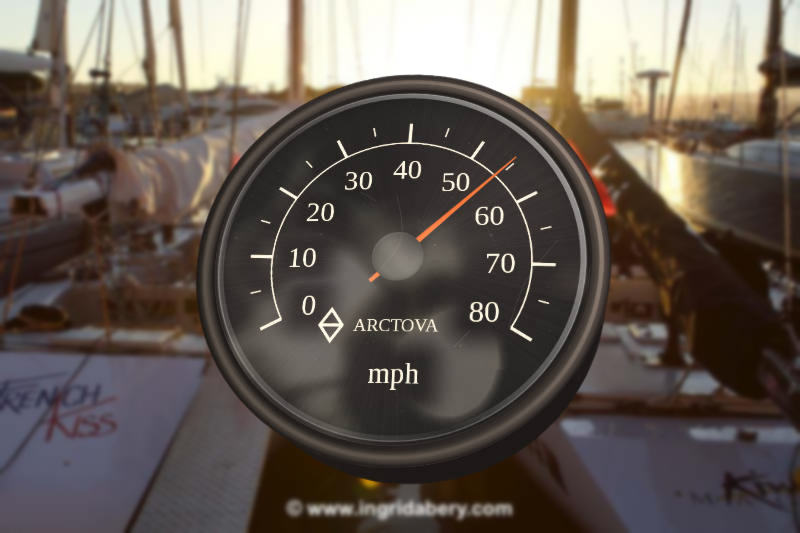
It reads value=55 unit=mph
